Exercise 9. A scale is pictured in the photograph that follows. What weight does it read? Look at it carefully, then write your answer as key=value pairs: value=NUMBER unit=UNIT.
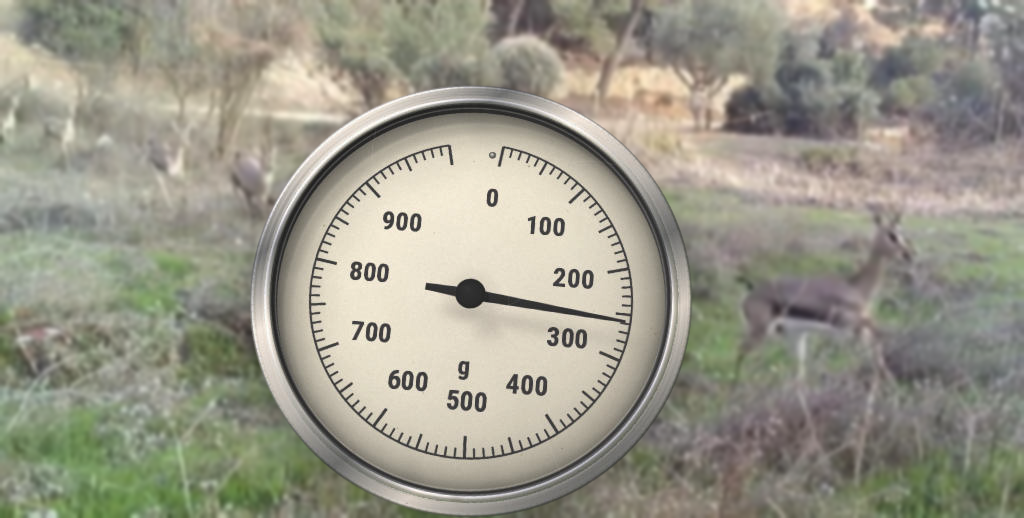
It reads value=260 unit=g
